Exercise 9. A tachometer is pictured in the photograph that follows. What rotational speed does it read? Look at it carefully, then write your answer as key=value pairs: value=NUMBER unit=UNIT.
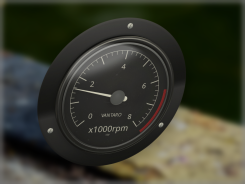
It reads value=1600 unit=rpm
